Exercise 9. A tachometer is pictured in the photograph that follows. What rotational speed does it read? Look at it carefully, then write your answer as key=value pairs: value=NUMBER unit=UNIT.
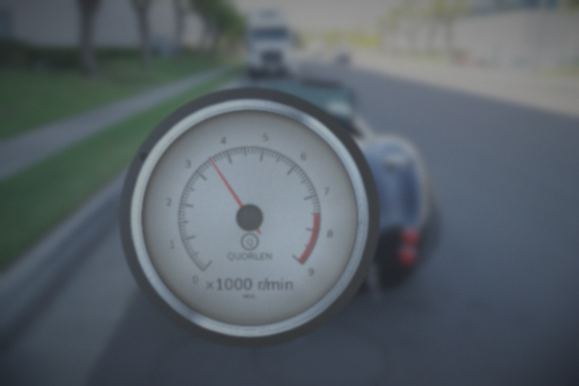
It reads value=3500 unit=rpm
